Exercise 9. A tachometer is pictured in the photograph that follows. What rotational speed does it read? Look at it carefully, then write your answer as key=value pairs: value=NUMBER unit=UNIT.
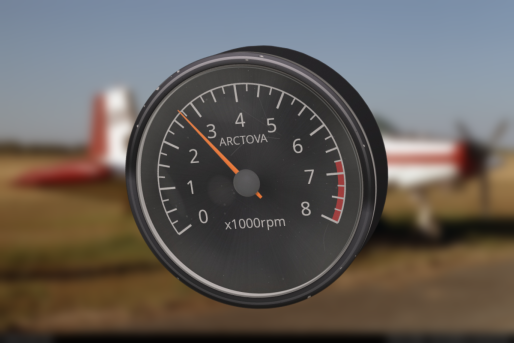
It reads value=2750 unit=rpm
